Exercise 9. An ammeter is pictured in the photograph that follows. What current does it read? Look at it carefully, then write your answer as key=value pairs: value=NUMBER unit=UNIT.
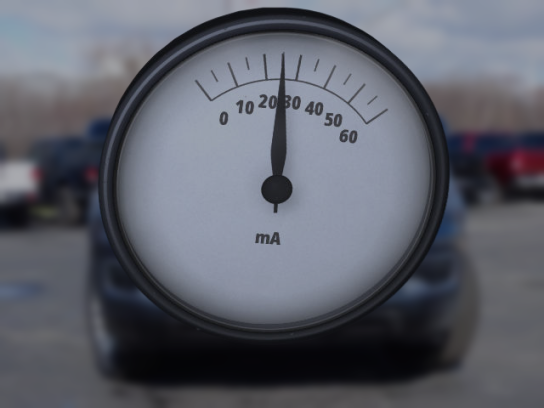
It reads value=25 unit=mA
